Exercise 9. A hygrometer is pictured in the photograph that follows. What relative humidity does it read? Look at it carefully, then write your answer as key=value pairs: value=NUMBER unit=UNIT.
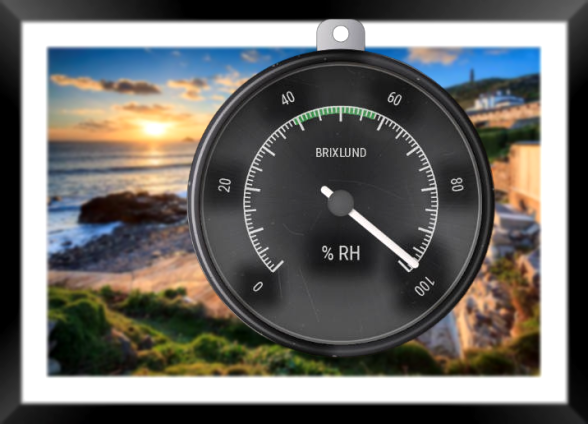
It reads value=98 unit=%
